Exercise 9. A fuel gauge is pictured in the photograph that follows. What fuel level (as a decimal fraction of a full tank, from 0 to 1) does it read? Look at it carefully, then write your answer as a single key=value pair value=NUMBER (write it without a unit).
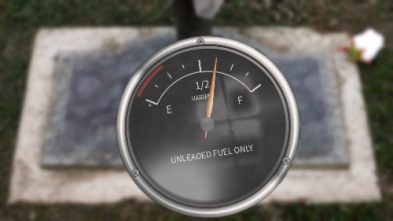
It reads value=0.625
